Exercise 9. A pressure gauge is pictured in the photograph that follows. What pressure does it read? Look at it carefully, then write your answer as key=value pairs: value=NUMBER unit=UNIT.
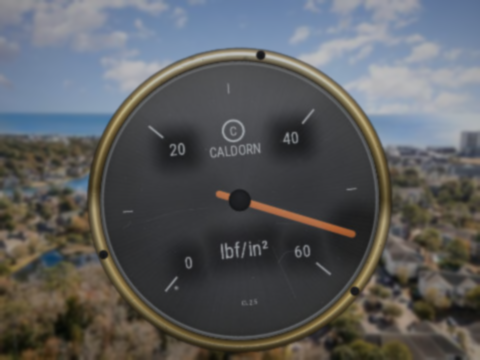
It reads value=55 unit=psi
